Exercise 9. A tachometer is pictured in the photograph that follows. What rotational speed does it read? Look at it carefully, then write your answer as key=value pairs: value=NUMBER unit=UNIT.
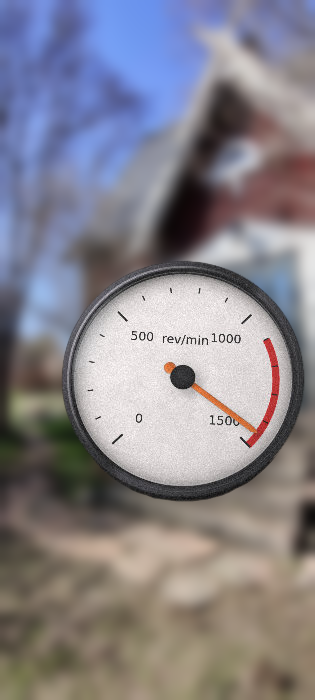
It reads value=1450 unit=rpm
